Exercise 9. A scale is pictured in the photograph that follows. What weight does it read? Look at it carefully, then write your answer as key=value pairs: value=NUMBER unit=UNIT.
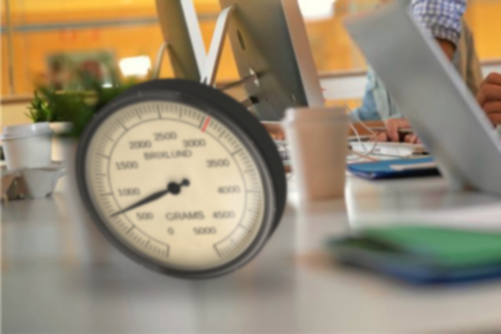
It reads value=750 unit=g
